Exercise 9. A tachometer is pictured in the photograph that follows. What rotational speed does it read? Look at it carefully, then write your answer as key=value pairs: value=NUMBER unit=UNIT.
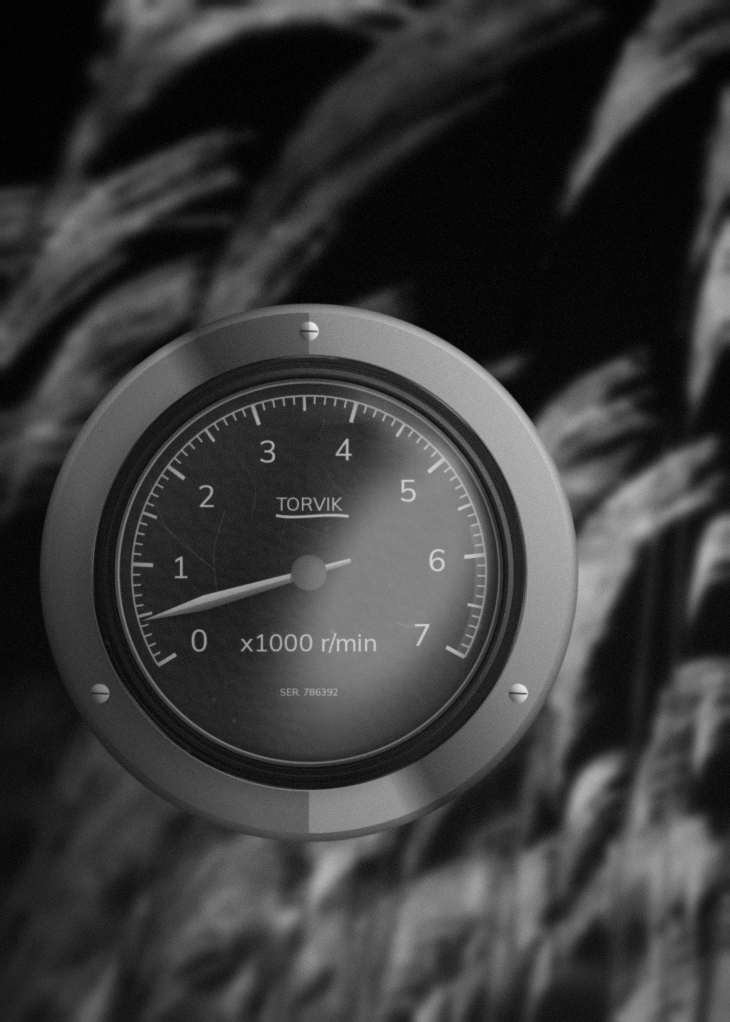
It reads value=450 unit=rpm
